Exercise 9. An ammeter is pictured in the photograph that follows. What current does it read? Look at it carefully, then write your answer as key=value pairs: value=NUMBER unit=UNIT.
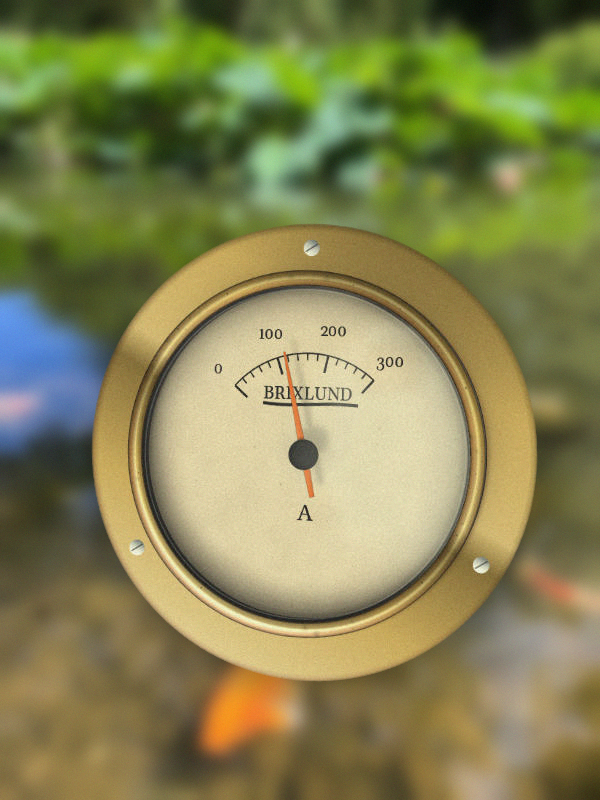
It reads value=120 unit=A
